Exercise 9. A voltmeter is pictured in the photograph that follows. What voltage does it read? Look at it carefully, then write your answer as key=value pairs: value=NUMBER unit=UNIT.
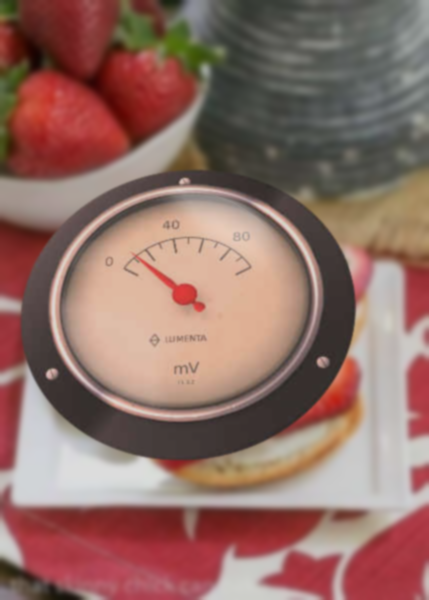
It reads value=10 unit=mV
